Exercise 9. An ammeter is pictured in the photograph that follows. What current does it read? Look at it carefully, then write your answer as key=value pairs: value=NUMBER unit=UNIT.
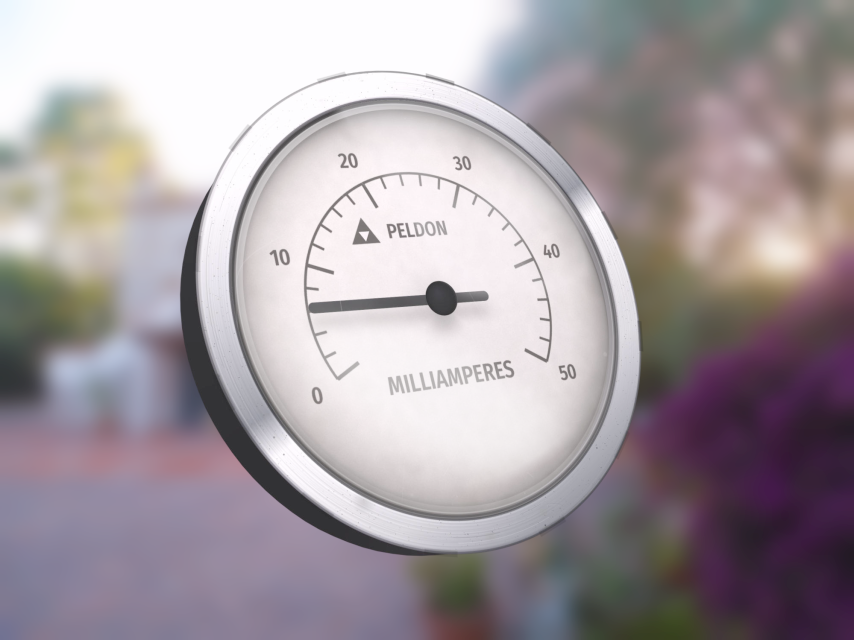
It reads value=6 unit=mA
